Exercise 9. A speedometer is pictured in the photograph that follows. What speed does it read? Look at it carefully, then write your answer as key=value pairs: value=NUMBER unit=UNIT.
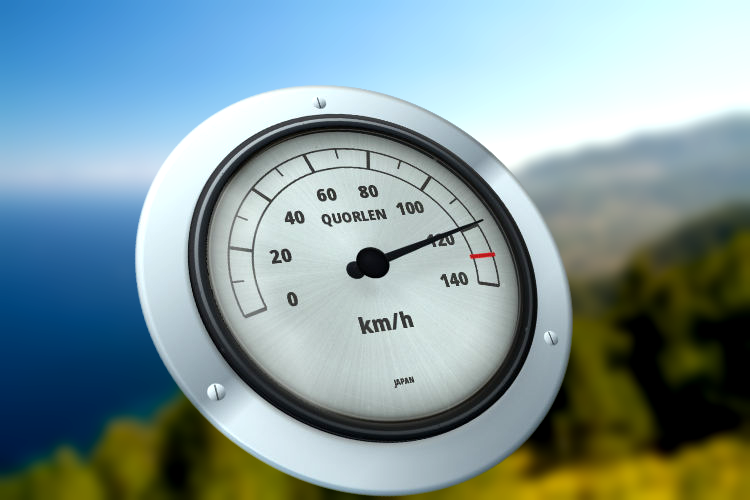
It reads value=120 unit=km/h
